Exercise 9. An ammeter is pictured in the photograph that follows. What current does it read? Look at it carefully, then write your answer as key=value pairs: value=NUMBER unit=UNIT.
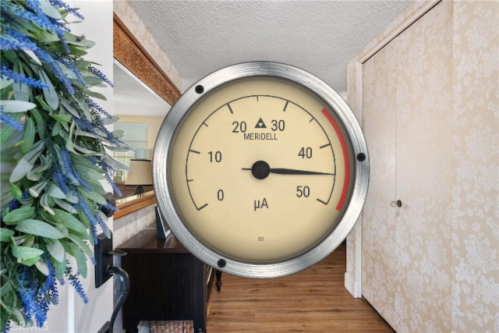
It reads value=45 unit=µA
